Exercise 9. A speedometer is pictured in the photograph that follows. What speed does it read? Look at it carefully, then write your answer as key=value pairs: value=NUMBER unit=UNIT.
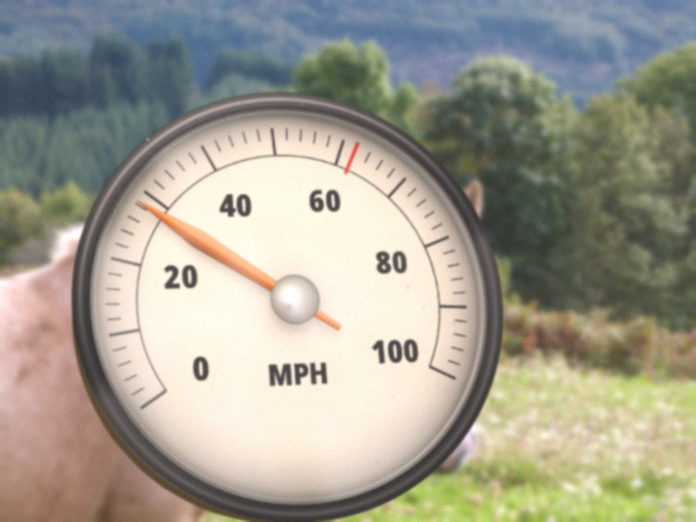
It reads value=28 unit=mph
